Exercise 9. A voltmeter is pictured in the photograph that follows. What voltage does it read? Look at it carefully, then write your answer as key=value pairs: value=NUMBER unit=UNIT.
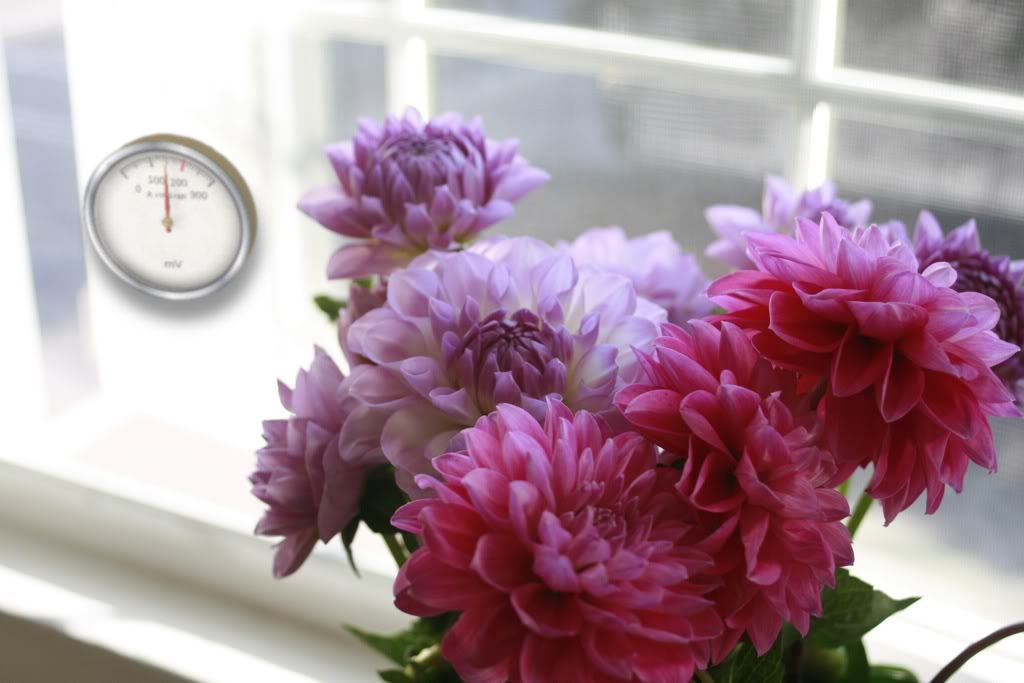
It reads value=150 unit=mV
